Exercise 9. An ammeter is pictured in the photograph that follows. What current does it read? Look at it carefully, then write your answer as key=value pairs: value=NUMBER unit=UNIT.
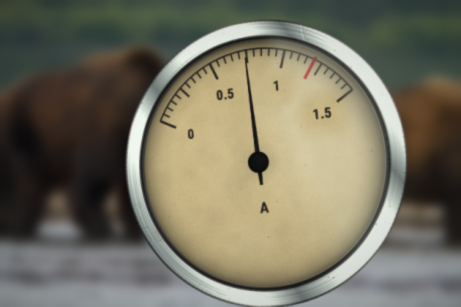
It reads value=0.75 unit=A
